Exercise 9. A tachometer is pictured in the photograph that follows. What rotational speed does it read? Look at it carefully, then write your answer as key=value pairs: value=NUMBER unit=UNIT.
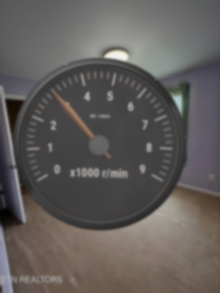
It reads value=3000 unit=rpm
